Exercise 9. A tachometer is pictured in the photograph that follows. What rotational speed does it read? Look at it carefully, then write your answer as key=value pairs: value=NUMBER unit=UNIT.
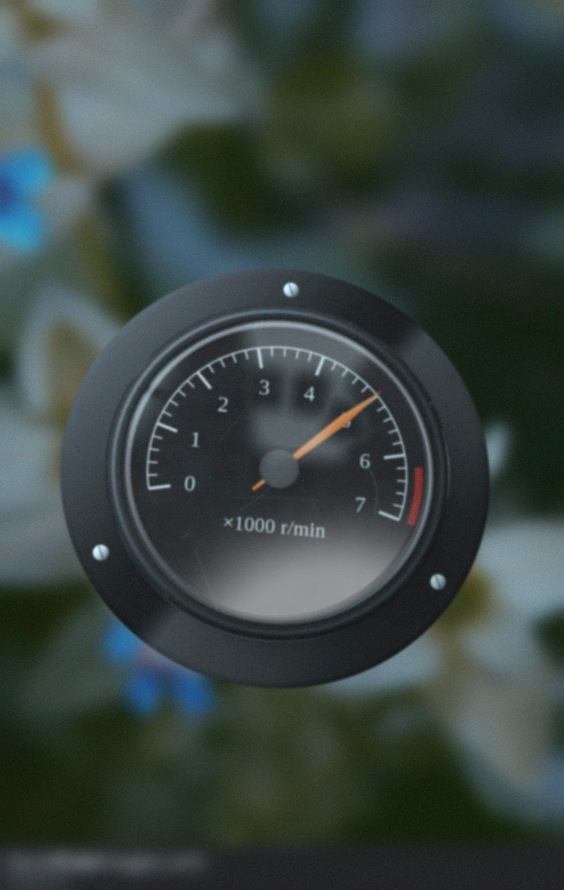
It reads value=5000 unit=rpm
